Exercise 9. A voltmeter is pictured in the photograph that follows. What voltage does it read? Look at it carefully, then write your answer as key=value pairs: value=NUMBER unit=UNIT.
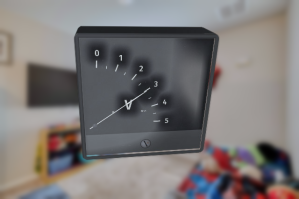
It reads value=3 unit=V
